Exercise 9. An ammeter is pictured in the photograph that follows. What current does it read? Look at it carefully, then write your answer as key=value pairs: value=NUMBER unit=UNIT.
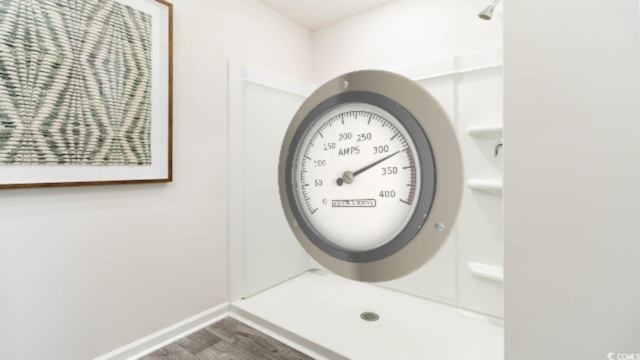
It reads value=325 unit=A
